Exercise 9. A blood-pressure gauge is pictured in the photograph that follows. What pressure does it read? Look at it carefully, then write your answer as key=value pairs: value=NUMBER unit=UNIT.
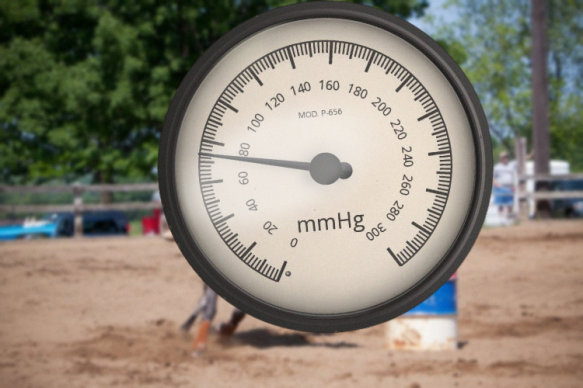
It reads value=74 unit=mmHg
